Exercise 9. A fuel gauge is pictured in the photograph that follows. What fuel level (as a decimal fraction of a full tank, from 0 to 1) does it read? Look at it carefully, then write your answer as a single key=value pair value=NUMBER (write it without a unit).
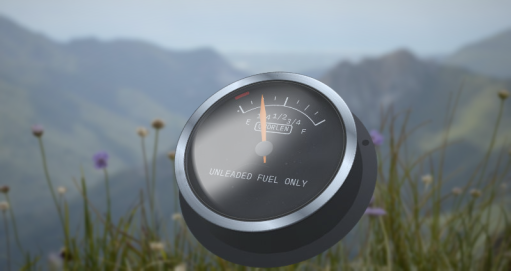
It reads value=0.25
